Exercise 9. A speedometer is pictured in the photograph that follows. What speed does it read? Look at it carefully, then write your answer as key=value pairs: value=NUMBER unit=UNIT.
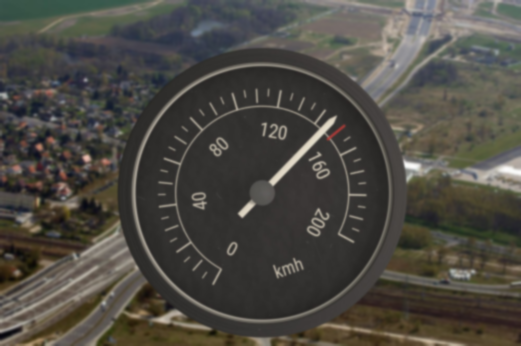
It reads value=145 unit=km/h
